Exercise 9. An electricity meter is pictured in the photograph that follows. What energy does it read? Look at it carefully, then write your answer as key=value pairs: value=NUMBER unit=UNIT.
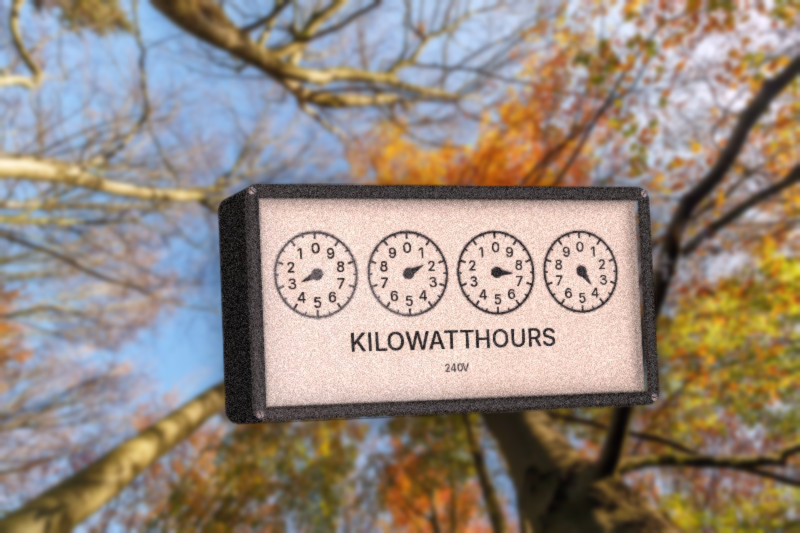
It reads value=3174 unit=kWh
